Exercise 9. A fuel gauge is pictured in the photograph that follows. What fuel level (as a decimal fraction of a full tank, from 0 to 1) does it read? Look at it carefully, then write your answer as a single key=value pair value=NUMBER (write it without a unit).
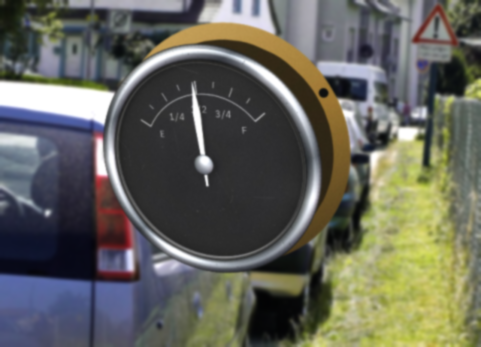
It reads value=0.5
